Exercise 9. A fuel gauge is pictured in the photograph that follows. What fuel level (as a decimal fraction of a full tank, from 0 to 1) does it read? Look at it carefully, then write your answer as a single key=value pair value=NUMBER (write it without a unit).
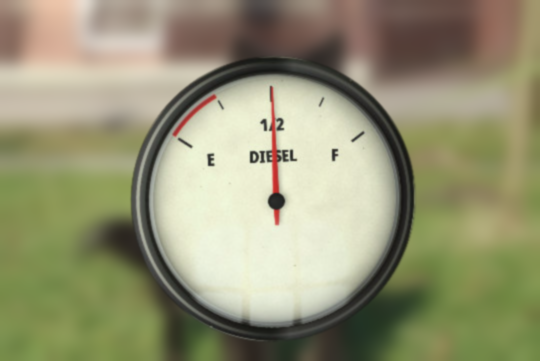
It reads value=0.5
